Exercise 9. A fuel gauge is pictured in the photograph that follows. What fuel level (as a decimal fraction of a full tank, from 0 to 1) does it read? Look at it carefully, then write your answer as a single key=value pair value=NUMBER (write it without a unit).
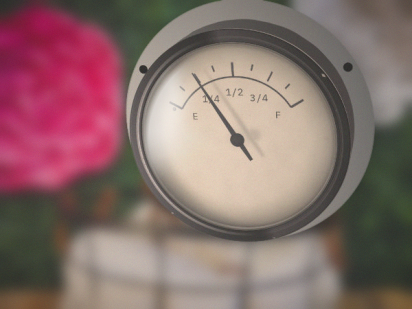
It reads value=0.25
